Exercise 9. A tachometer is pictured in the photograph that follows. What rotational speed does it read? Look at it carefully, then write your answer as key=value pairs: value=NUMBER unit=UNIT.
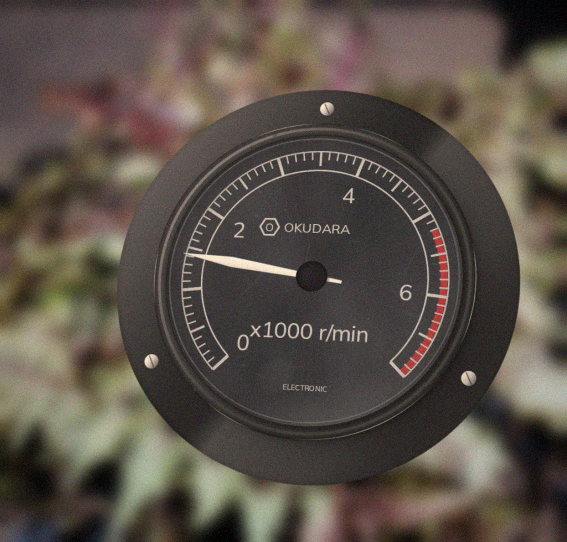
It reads value=1400 unit=rpm
